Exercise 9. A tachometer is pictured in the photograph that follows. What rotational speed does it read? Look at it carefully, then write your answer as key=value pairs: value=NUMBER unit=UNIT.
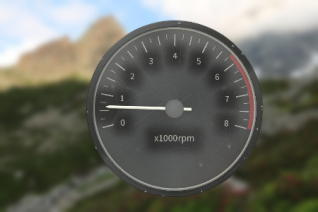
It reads value=625 unit=rpm
